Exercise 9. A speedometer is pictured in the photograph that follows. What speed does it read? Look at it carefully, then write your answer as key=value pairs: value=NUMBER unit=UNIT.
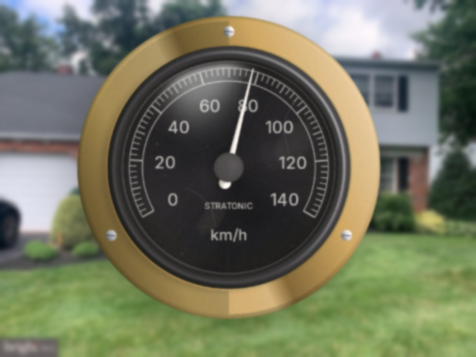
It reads value=78 unit=km/h
